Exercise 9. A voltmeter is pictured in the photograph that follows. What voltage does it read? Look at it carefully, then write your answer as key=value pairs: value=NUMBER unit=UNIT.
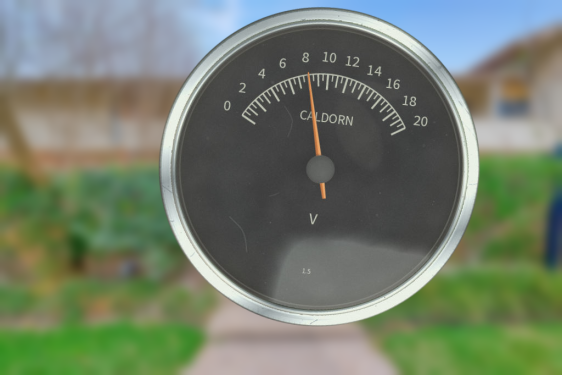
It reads value=8 unit=V
